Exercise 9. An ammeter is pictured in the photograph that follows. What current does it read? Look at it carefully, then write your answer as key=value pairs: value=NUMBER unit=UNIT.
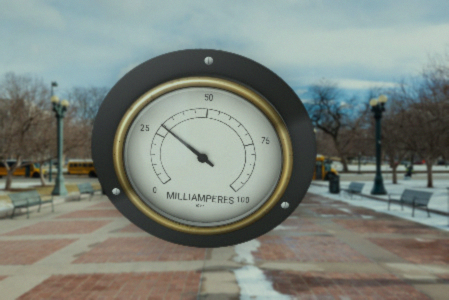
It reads value=30 unit=mA
